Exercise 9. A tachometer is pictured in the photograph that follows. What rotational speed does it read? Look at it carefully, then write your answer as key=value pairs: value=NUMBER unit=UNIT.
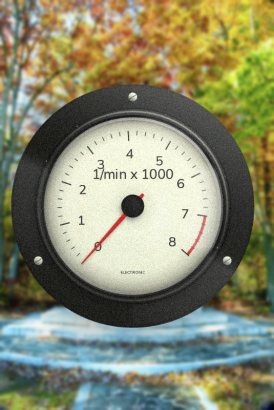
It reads value=0 unit=rpm
